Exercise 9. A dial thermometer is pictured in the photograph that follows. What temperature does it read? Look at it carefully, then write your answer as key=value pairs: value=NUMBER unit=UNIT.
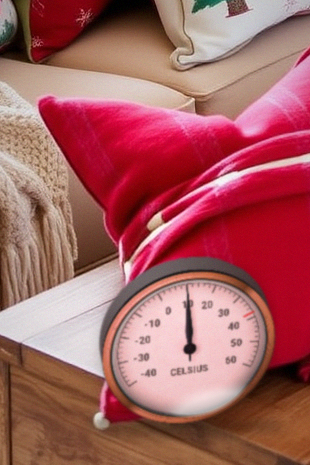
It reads value=10 unit=°C
